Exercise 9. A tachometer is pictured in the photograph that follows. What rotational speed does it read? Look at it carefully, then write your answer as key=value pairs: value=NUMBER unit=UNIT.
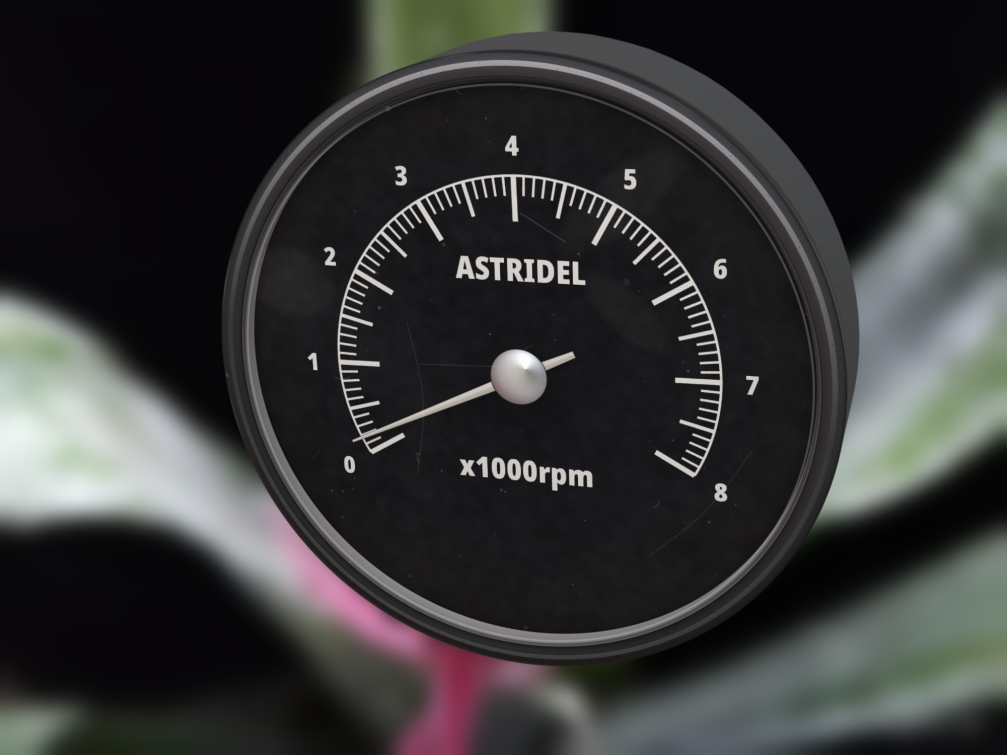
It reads value=200 unit=rpm
